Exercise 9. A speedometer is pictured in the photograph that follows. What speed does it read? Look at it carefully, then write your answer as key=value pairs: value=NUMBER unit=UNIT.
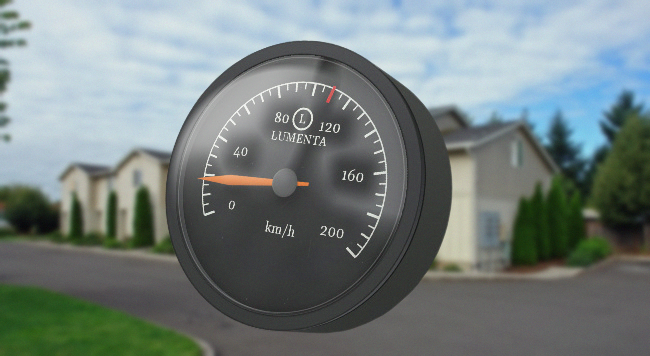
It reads value=17.5 unit=km/h
